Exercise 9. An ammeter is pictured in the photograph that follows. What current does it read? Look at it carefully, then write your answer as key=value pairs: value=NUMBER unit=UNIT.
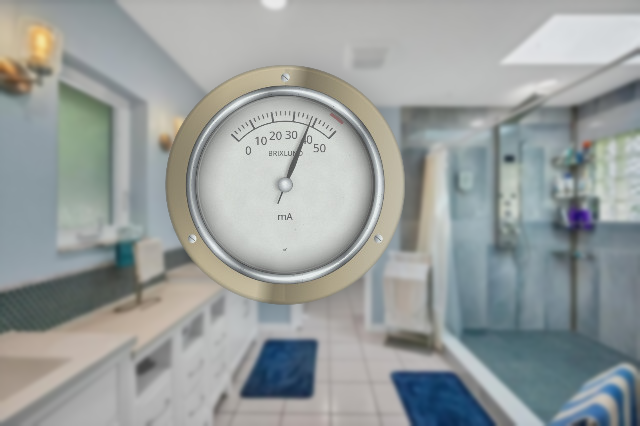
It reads value=38 unit=mA
